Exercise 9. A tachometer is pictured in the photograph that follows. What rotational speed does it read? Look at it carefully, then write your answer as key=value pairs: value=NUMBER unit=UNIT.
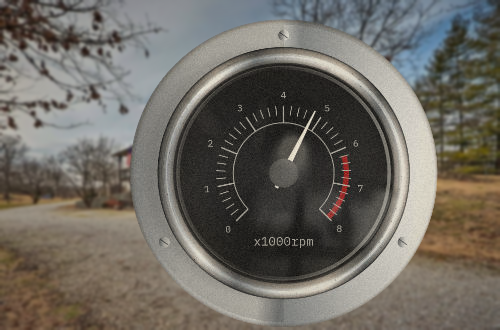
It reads value=4800 unit=rpm
